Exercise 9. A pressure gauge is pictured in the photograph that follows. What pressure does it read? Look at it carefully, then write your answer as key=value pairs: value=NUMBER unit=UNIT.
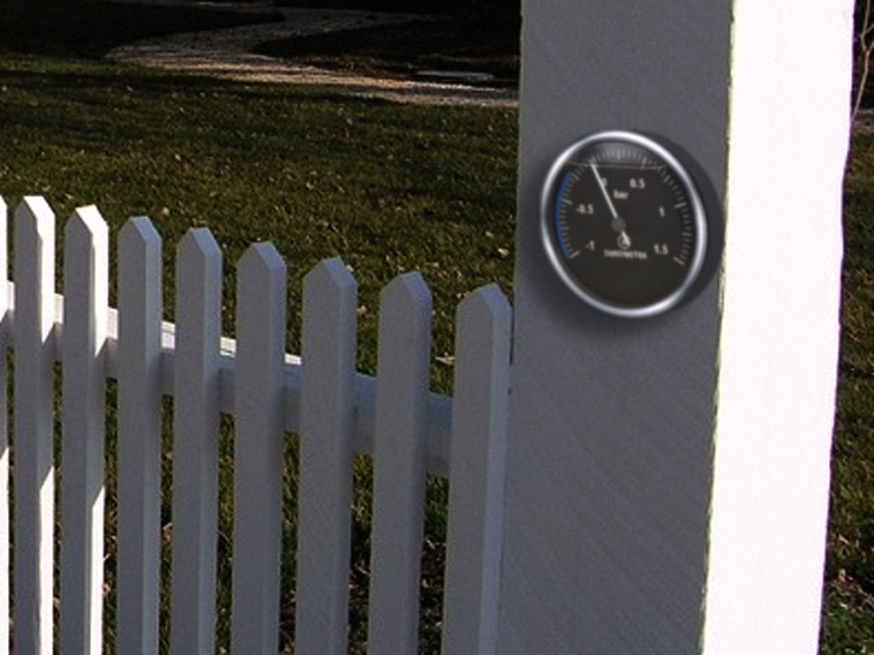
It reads value=0 unit=bar
